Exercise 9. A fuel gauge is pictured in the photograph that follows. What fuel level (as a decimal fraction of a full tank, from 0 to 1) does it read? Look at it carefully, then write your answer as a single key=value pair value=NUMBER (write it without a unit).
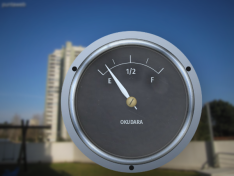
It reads value=0.125
